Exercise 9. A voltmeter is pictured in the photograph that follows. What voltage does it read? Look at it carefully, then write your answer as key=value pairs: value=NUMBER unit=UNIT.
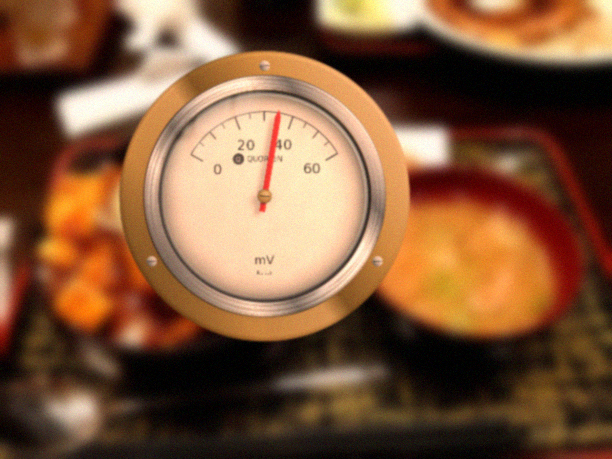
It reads value=35 unit=mV
